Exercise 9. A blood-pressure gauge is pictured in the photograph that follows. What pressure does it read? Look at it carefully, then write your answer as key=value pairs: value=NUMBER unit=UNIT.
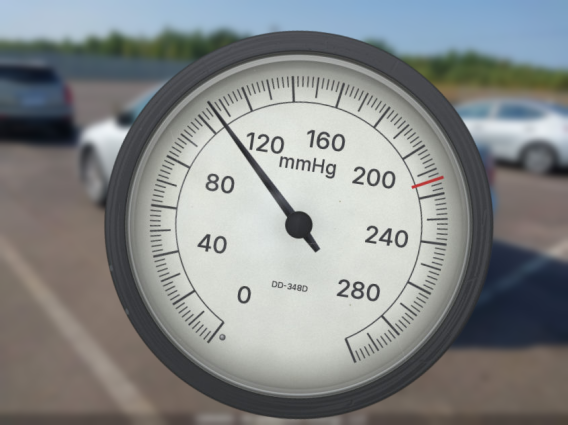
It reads value=106 unit=mmHg
